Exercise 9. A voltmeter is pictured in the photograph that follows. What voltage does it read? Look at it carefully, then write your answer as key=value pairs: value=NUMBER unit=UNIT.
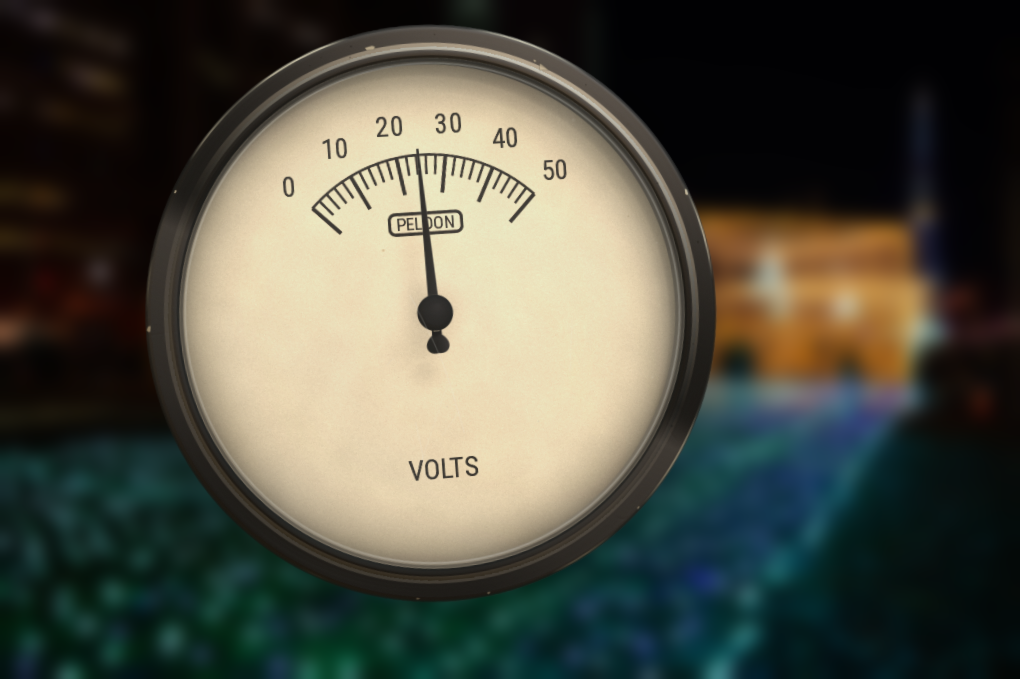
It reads value=24 unit=V
